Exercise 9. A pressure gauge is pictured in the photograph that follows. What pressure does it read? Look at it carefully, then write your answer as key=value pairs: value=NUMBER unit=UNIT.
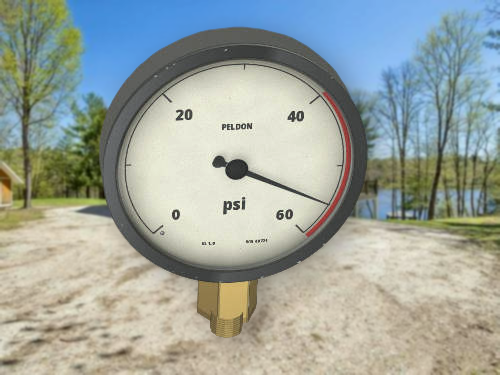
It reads value=55 unit=psi
